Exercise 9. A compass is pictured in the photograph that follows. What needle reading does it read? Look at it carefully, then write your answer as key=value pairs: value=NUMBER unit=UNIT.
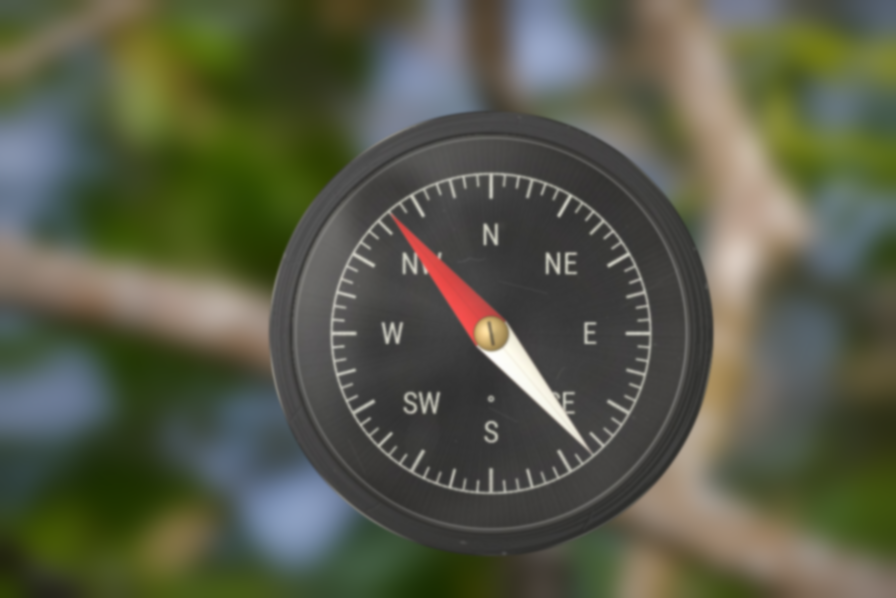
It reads value=320 unit=°
